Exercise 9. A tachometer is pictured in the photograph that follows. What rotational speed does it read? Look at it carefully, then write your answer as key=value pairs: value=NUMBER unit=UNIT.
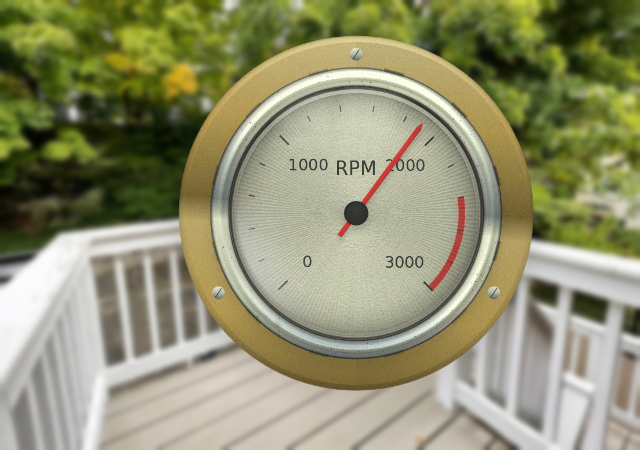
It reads value=1900 unit=rpm
